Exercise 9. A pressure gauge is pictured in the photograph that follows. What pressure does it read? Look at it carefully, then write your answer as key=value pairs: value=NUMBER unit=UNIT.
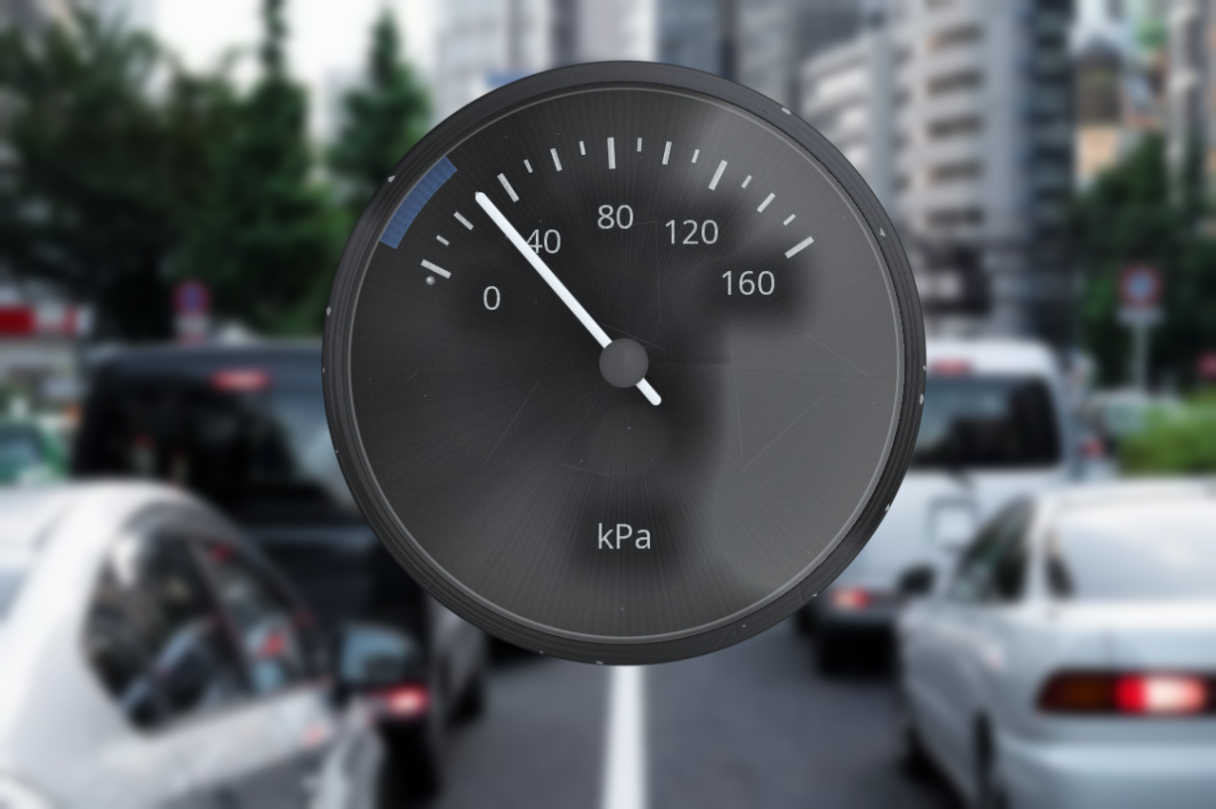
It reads value=30 unit=kPa
